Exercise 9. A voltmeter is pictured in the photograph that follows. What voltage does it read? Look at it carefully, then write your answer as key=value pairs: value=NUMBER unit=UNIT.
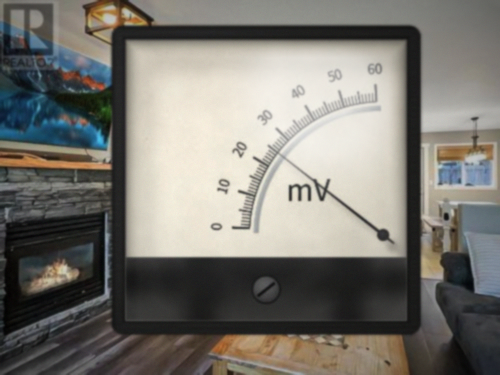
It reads value=25 unit=mV
